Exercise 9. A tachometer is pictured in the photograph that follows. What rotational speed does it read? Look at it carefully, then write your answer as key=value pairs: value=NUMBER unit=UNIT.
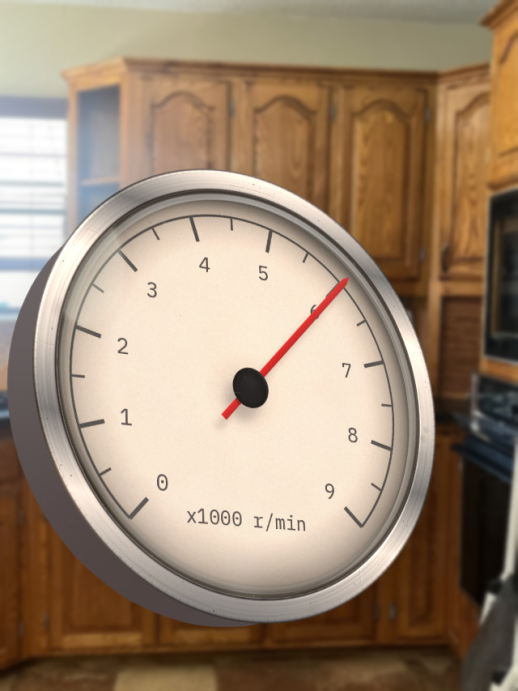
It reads value=6000 unit=rpm
